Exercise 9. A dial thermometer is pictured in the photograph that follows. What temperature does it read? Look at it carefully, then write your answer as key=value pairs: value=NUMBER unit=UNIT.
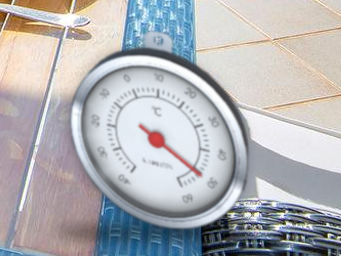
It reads value=50 unit=°C
